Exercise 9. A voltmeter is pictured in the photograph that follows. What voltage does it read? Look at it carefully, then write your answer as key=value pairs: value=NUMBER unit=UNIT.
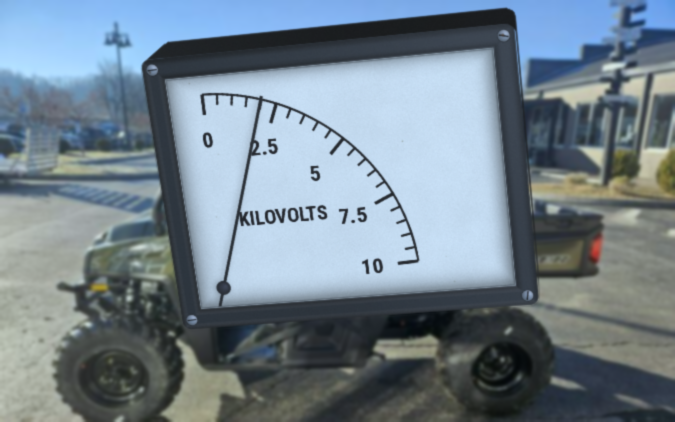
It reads value=2 unit=kV
